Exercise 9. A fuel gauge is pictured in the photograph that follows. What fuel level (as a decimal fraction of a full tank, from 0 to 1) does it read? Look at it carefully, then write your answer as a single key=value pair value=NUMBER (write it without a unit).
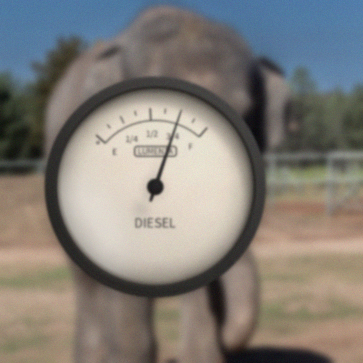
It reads value=0.75
